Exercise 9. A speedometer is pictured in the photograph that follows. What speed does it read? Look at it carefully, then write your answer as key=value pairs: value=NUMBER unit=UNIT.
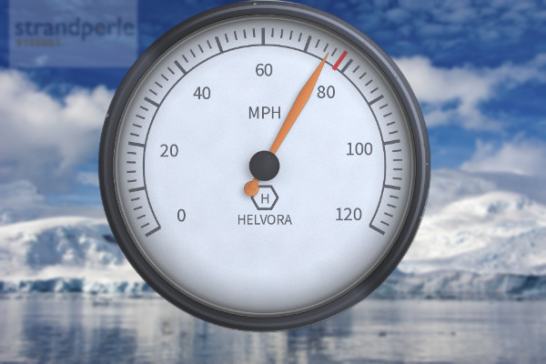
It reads value=75 unit=mph
